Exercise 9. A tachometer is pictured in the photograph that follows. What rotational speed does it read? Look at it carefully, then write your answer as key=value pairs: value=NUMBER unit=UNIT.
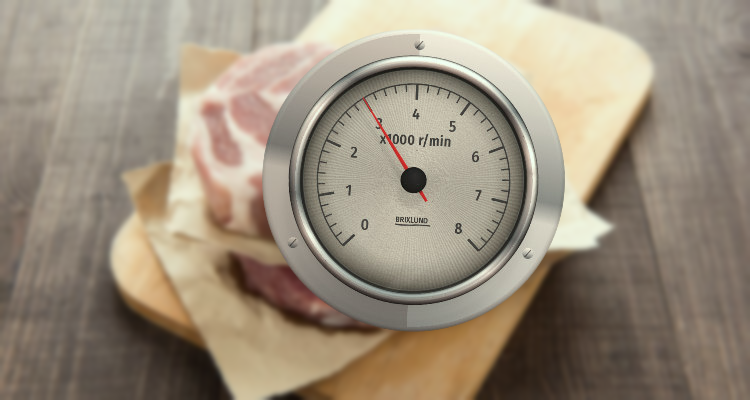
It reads value=3000 unit=rpm
